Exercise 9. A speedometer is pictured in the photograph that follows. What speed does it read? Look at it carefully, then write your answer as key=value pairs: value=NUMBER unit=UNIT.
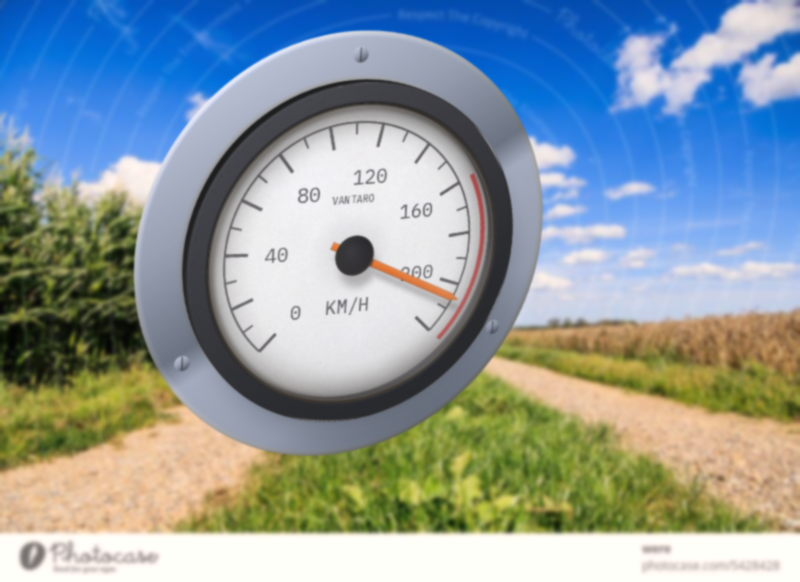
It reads value=205 unit=km/h
